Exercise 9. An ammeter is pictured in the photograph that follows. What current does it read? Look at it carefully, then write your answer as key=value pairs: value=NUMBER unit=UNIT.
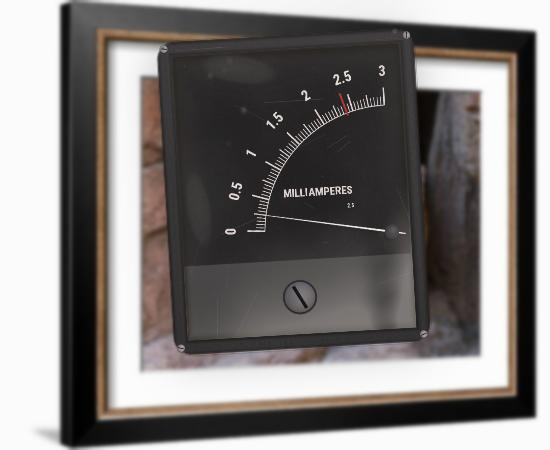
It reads value=0.25 unit=mA
